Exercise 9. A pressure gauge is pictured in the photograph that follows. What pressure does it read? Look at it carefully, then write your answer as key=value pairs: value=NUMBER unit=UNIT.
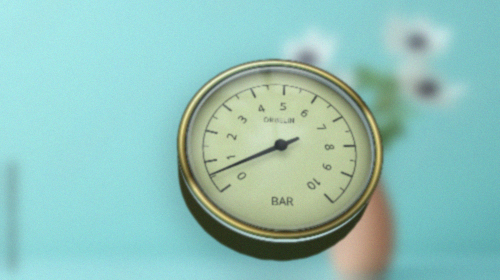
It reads value=0.5 unit=bar
